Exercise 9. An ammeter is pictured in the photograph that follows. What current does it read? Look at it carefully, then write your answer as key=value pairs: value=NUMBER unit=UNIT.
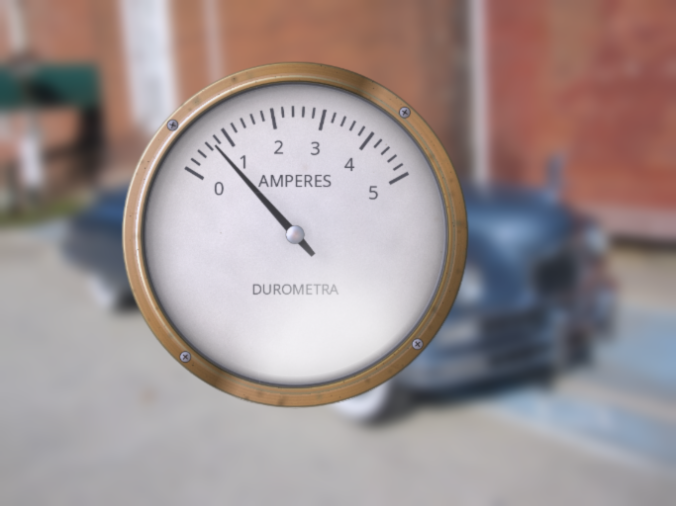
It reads value=0.7 unit=A
